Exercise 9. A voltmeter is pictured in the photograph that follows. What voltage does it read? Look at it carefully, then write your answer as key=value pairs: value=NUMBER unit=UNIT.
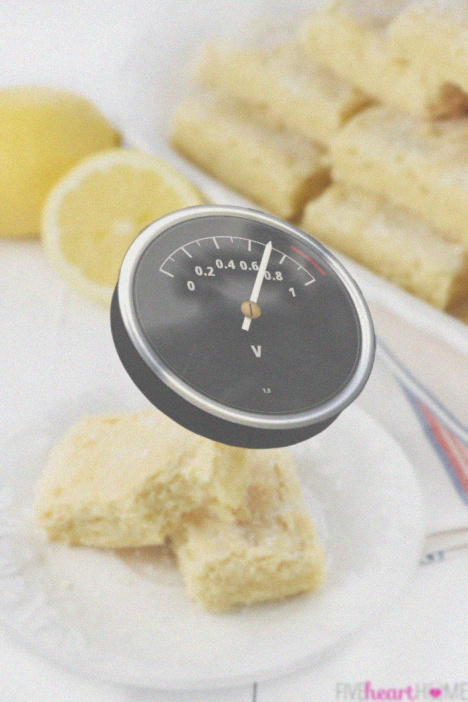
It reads value=0.7 unit=V
